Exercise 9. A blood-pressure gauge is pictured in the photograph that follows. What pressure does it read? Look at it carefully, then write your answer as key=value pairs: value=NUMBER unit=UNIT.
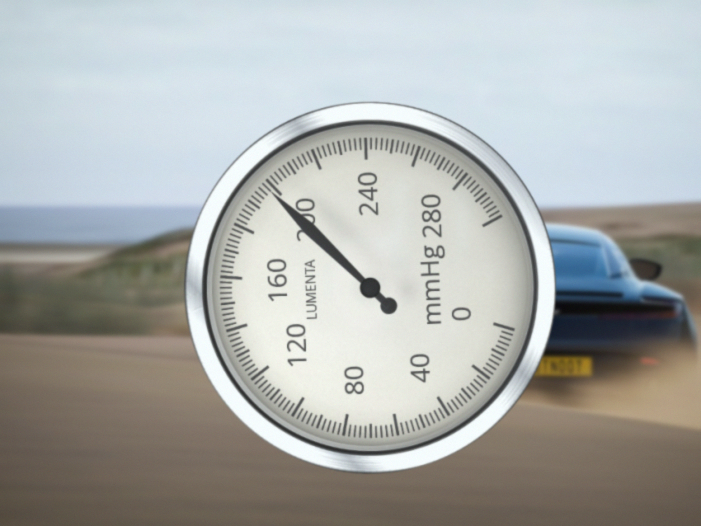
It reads value=198 unit=mmHg
